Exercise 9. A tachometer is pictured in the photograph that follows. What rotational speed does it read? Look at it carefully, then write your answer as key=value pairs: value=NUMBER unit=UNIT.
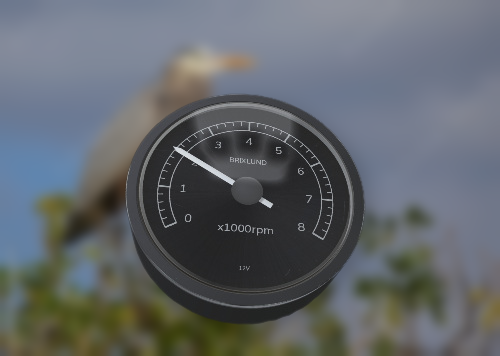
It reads value=2000 unit=rpm
